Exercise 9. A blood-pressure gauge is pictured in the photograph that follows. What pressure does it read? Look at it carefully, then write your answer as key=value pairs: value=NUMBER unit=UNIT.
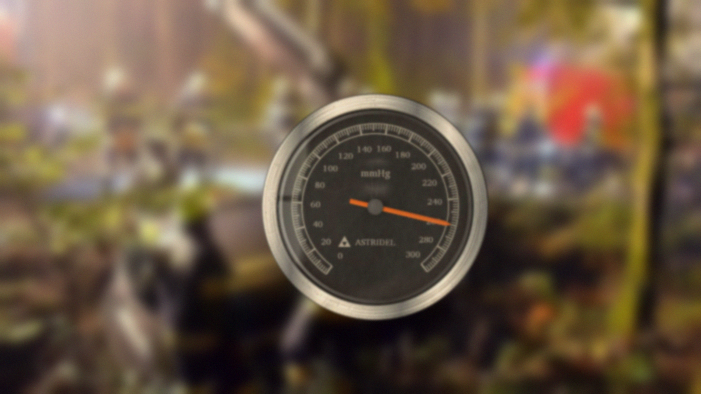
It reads value=260 unit=mmHg
